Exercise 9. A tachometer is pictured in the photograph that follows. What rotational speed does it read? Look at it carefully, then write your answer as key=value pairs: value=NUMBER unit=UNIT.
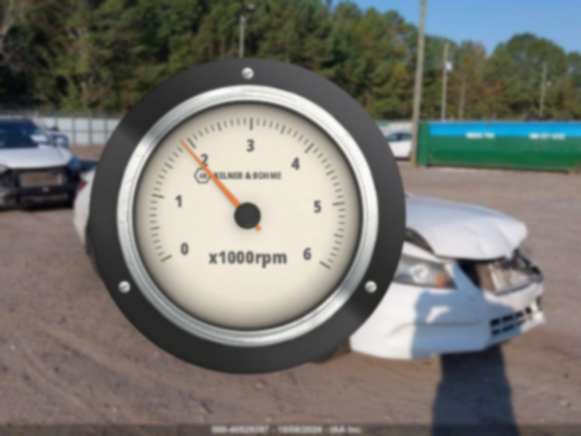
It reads value=1900 unit=rpm
